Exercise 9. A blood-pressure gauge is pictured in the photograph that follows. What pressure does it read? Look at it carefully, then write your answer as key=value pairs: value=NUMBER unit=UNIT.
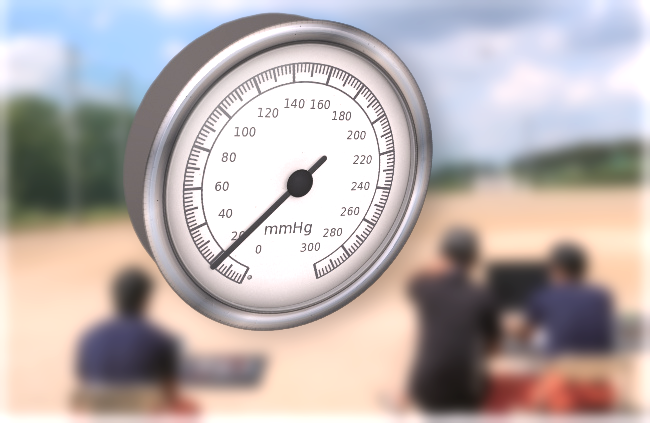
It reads value=20 unit=mmHg
